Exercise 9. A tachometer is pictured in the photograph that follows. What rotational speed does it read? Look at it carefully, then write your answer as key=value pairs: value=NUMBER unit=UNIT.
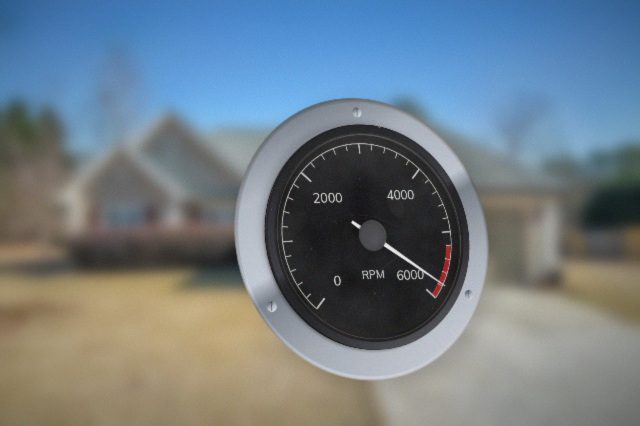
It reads value=5800 unit=rpm
